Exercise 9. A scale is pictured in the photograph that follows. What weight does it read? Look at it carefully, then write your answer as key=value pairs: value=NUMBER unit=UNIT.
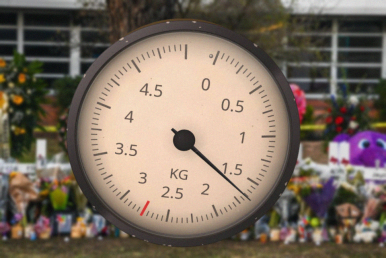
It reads value=1.65 unit=kg
